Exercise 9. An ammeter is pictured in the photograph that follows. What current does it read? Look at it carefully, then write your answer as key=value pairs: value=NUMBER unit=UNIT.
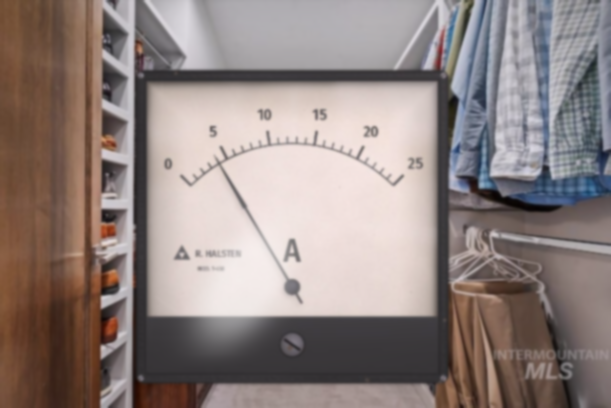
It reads value=4 unit=A
